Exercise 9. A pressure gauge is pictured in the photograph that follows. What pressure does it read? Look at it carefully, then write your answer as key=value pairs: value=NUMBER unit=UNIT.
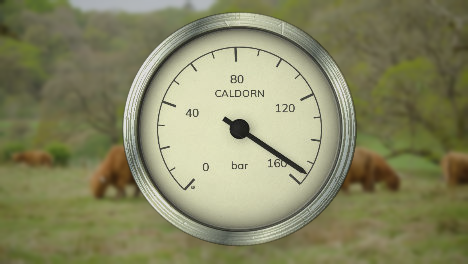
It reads value=155 unit=bar
